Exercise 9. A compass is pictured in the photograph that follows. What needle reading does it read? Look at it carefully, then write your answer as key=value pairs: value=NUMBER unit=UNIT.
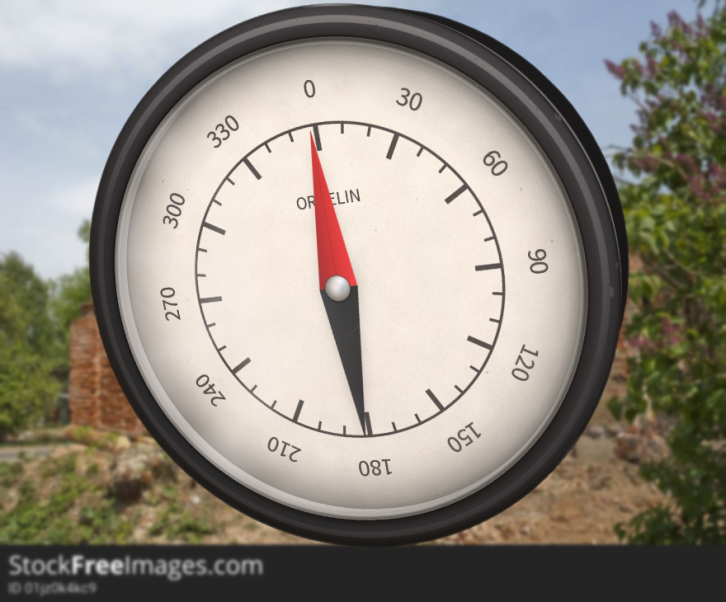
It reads value=0 unit=°
